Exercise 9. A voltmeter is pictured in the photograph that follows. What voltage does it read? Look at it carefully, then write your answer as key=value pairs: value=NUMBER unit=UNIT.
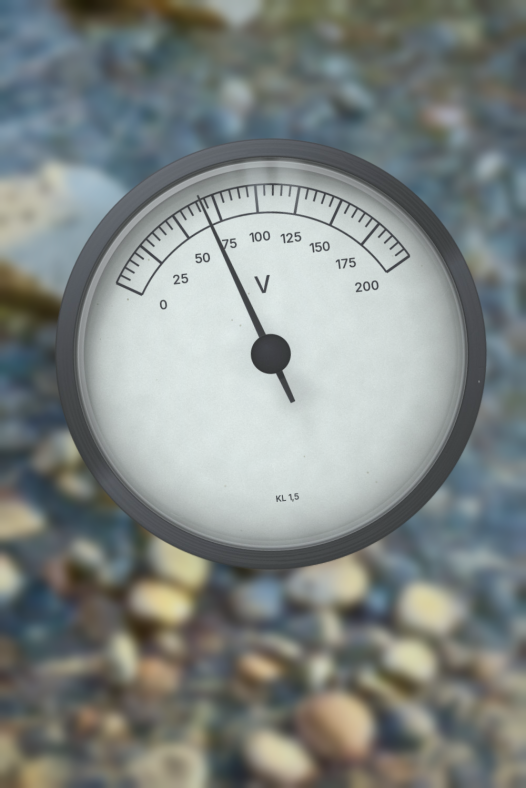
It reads value=67.5 unit=V
